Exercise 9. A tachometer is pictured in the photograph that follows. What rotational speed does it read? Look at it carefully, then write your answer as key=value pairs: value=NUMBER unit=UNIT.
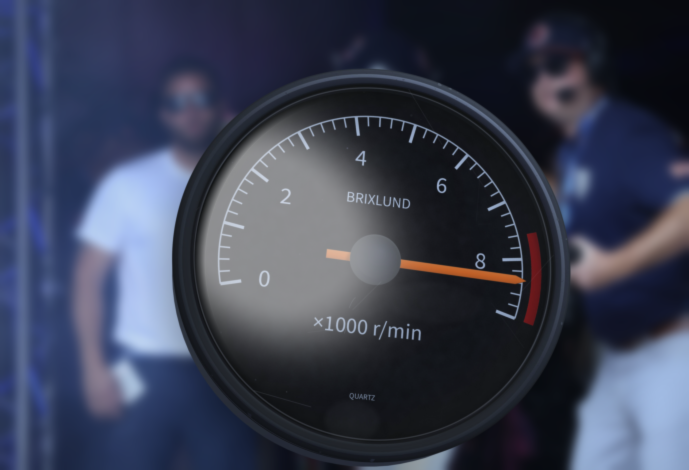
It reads value=8400 unit=rpm
